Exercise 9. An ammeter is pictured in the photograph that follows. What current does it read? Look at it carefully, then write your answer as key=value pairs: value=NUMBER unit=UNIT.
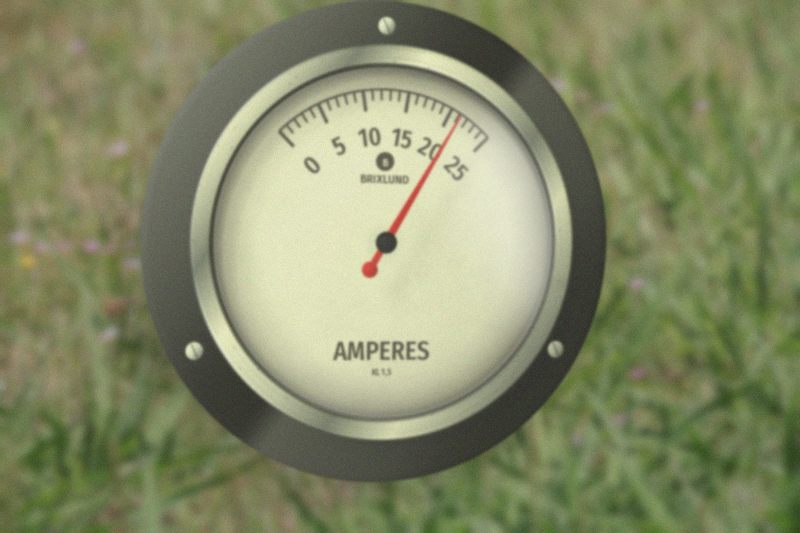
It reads value=21 unit=A
